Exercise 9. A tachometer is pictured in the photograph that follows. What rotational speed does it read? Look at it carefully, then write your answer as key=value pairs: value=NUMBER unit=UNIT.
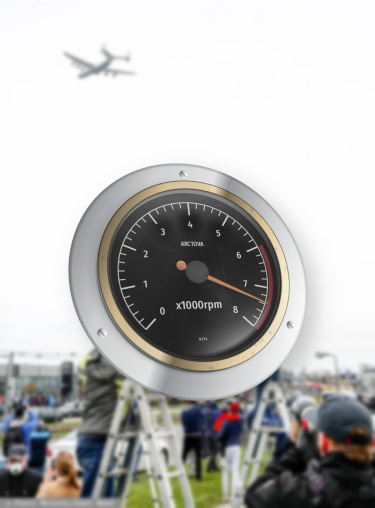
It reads value=7400 unit=rpm
